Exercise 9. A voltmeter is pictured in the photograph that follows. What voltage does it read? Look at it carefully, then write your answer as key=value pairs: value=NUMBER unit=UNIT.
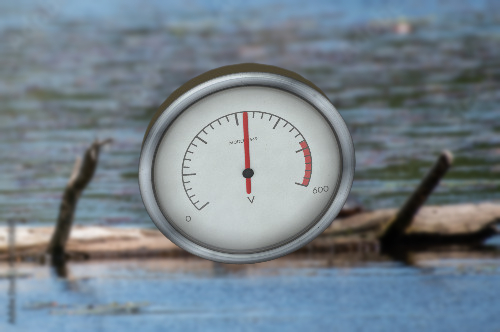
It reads value=320 unit=V
